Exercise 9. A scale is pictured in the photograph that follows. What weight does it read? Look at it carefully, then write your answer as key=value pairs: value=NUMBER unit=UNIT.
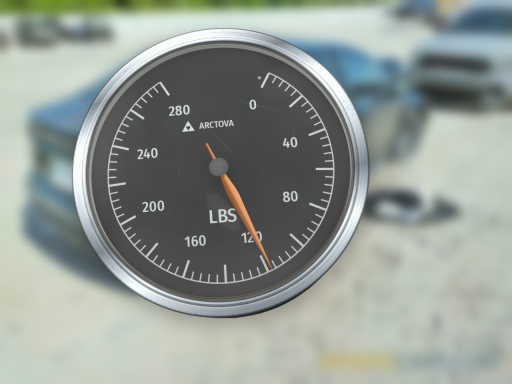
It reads value=118 unit=lb
